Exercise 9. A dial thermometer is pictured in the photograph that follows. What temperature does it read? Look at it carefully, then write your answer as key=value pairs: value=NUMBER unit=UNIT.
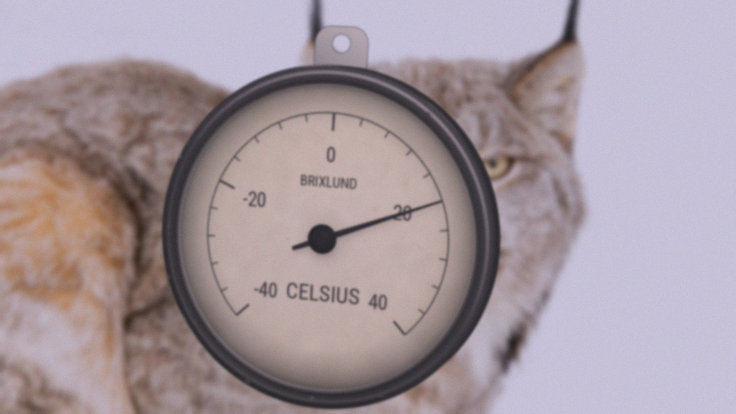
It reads value=20 unit=°C
